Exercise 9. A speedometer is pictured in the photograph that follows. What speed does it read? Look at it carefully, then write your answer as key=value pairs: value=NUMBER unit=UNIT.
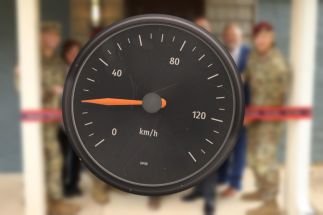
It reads value=20 unit=km/h
